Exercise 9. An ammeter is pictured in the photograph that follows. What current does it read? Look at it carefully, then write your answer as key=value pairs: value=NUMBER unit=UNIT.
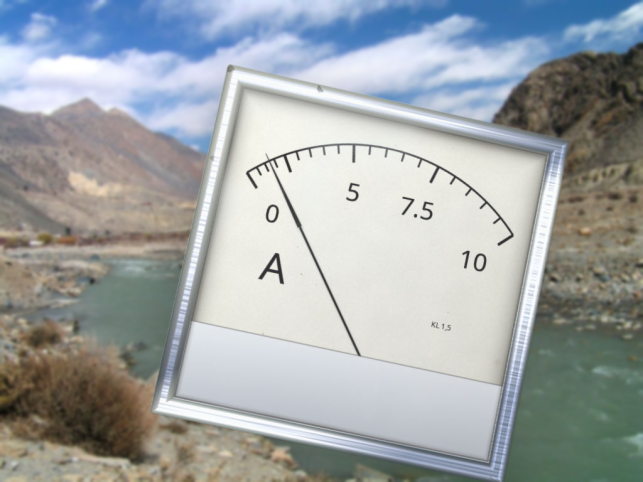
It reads value=1.75 unit=A
